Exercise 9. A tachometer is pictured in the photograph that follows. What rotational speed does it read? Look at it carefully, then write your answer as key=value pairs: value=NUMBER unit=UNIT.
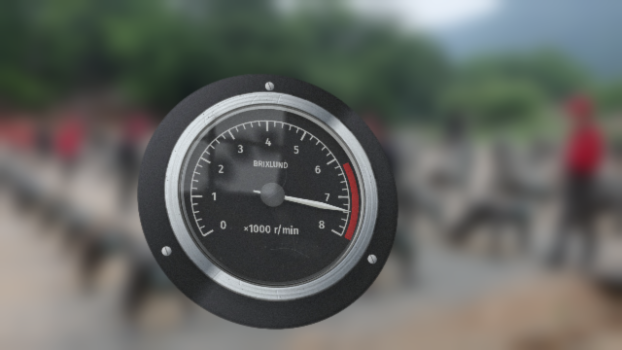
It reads value=7400 unit=rpm
